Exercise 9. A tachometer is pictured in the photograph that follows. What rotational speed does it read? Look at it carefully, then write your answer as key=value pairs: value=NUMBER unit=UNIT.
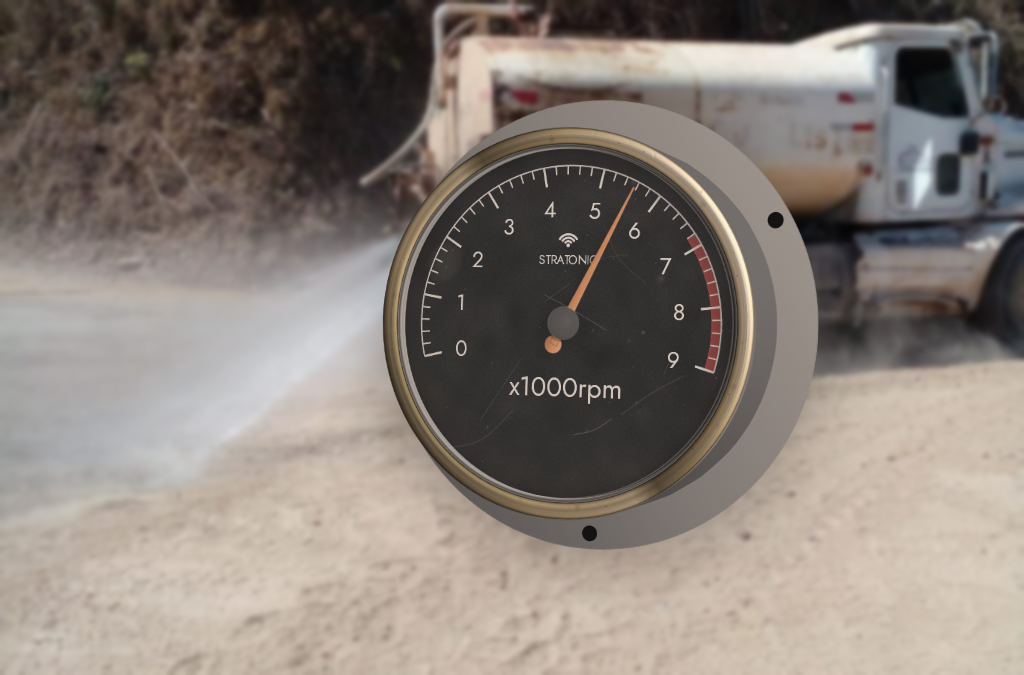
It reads value=5600 unit=rpm
